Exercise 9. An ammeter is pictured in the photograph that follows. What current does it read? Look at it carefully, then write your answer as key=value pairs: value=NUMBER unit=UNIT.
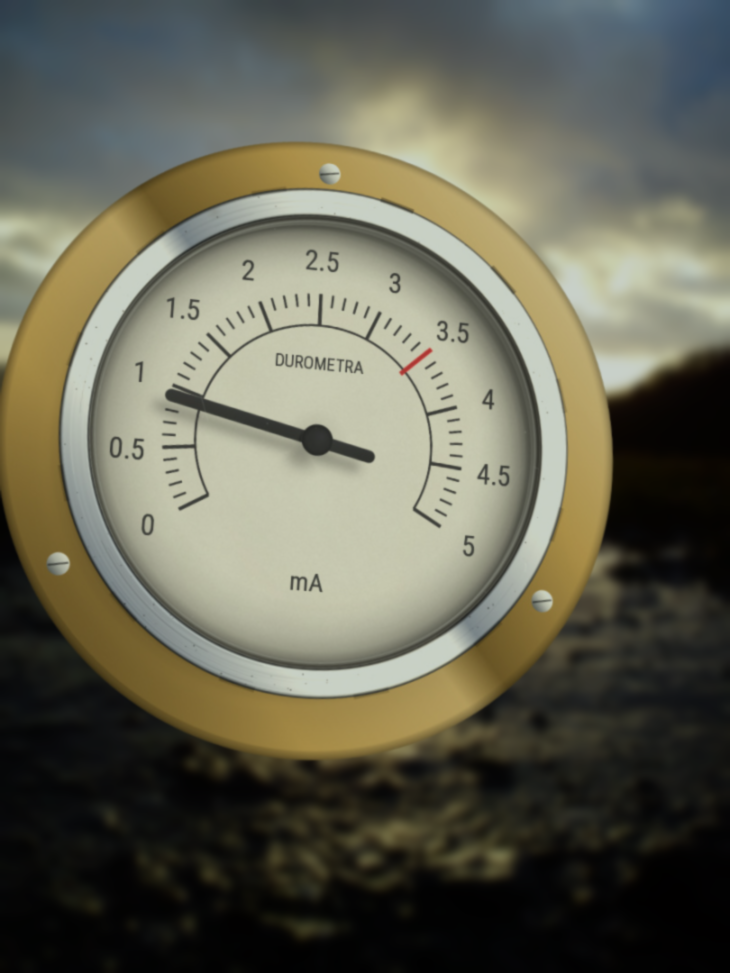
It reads value=0.9 unit=mA
